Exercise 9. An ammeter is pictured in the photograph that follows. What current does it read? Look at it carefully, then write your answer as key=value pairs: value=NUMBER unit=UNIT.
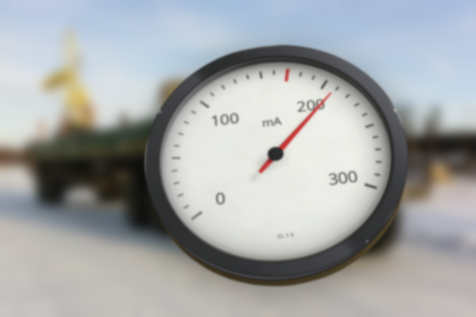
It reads value=210 unit=mA
